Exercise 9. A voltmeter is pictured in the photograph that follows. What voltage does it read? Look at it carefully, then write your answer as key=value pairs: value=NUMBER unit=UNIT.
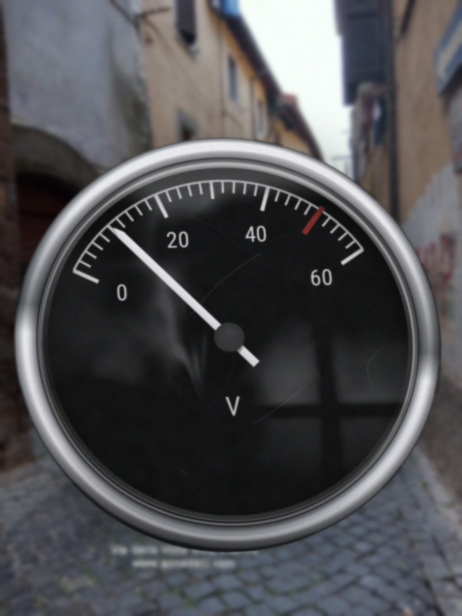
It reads value=10 unit=V
